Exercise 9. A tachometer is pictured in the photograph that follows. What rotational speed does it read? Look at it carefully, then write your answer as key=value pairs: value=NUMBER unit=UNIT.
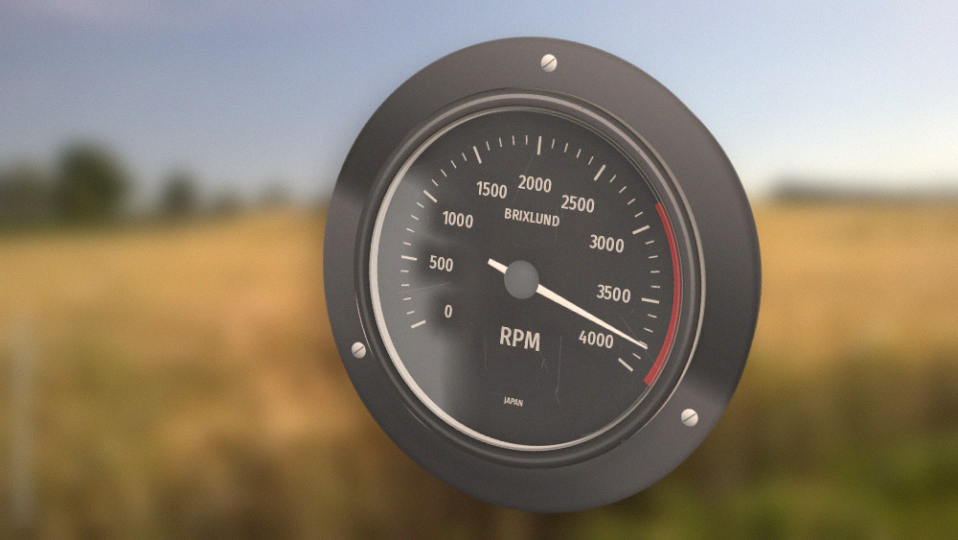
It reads value=3800 unit=rpm
